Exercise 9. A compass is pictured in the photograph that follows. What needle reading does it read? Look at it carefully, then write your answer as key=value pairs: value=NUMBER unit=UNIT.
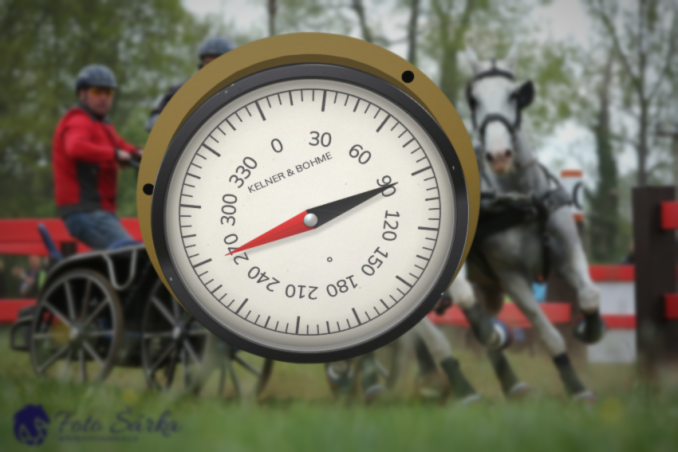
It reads value=270 unit=°
